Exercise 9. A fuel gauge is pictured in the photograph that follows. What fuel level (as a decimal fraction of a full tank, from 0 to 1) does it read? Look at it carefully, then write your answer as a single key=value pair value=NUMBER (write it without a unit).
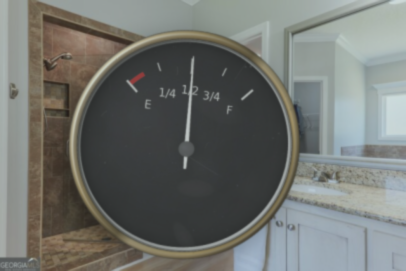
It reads value=0.5
